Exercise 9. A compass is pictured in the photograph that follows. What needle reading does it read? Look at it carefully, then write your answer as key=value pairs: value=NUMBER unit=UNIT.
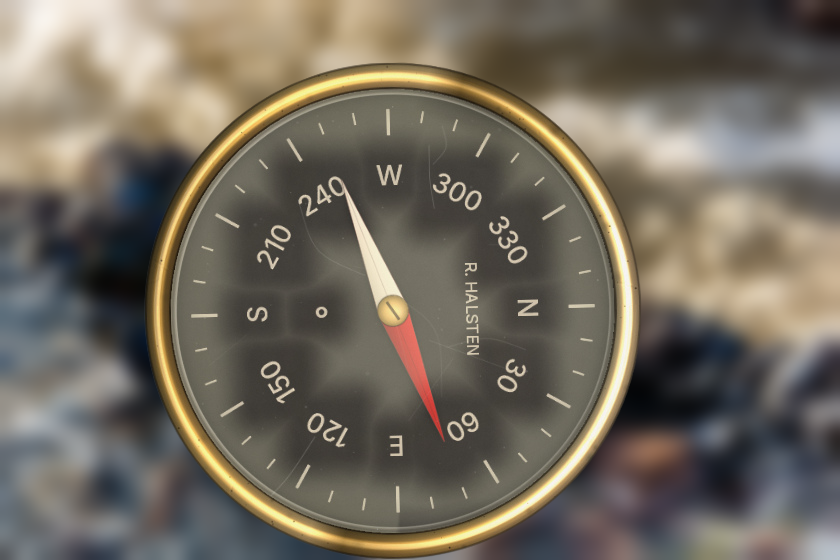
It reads value=70 unit=°
